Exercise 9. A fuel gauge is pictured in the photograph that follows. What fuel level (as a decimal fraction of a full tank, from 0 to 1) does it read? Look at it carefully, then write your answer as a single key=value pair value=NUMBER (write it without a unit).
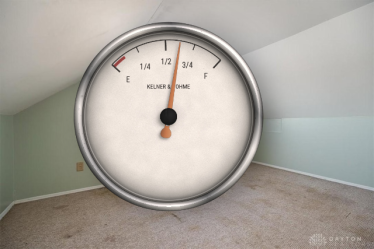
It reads value=0.625
